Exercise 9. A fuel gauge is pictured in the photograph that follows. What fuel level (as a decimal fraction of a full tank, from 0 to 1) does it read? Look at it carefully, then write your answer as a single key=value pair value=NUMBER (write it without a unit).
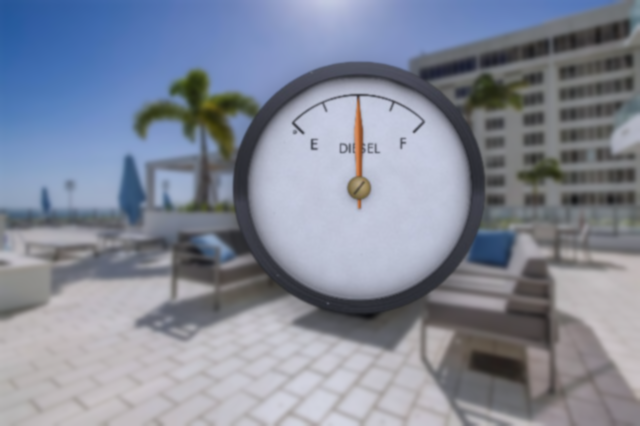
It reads value=0.5
